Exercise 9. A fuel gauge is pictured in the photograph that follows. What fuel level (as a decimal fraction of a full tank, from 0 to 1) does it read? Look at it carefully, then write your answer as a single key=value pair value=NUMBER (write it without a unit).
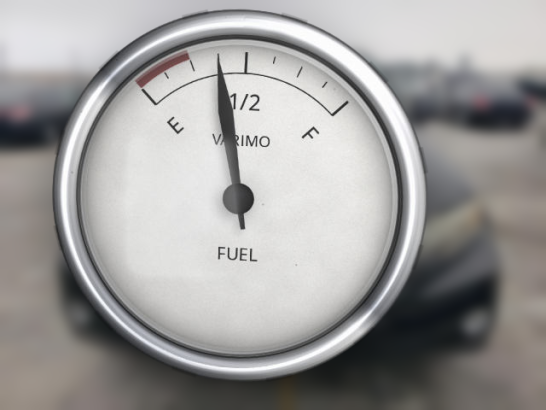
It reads value=0.375
